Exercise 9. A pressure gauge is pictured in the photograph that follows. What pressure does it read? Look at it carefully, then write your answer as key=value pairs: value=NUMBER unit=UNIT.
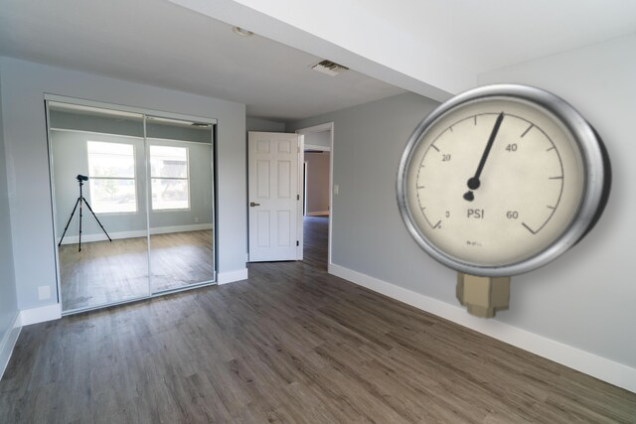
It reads value=35 unit=psi
